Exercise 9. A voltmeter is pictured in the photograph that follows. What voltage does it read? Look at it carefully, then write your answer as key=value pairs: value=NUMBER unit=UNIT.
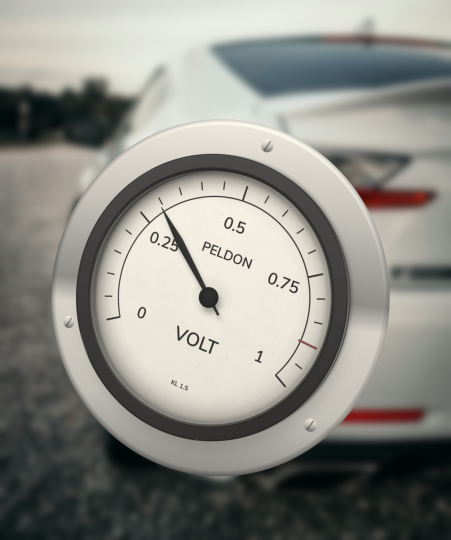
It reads value=0.3 unit=V
